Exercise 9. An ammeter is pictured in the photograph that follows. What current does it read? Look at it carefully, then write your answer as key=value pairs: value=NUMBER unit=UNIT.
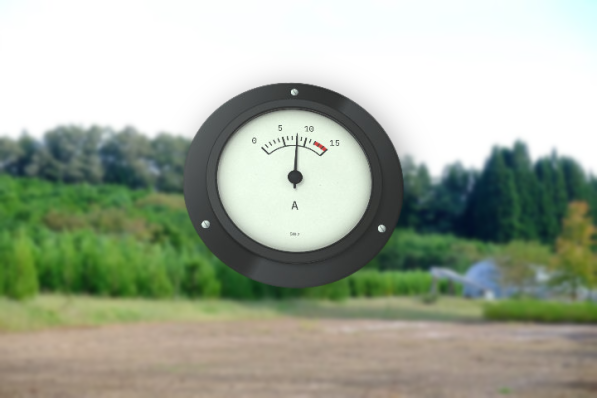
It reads value=8 unit=A
